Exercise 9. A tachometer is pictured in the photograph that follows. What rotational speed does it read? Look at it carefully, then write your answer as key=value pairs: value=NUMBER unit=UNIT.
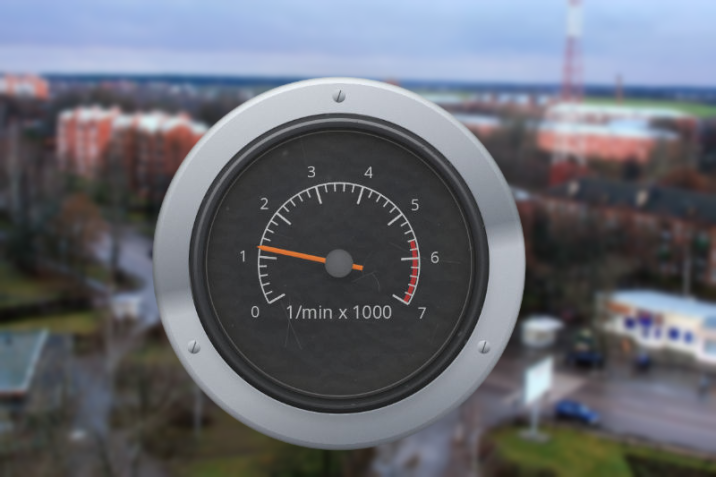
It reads value=1200 unit=rpm
